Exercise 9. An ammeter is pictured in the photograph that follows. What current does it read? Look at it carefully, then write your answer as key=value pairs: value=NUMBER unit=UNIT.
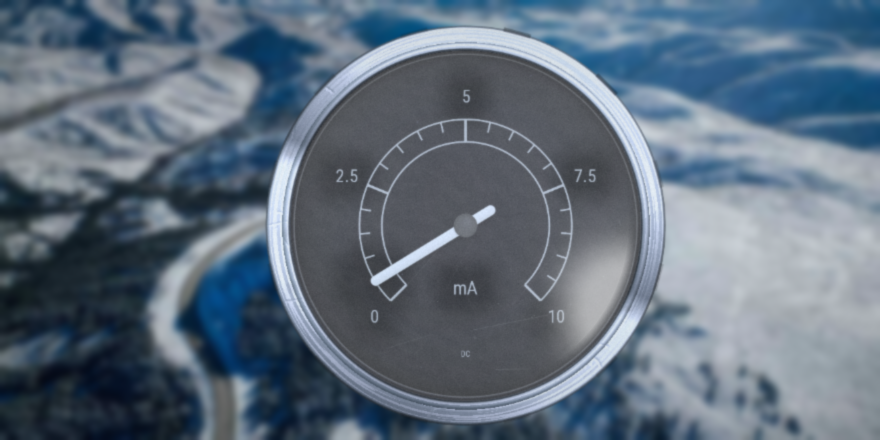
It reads value=0.5 unit=mA
